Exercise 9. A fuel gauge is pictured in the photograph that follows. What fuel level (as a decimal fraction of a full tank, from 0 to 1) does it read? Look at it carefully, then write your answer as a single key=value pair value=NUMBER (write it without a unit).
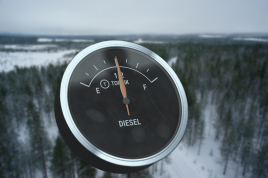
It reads value=0.5
